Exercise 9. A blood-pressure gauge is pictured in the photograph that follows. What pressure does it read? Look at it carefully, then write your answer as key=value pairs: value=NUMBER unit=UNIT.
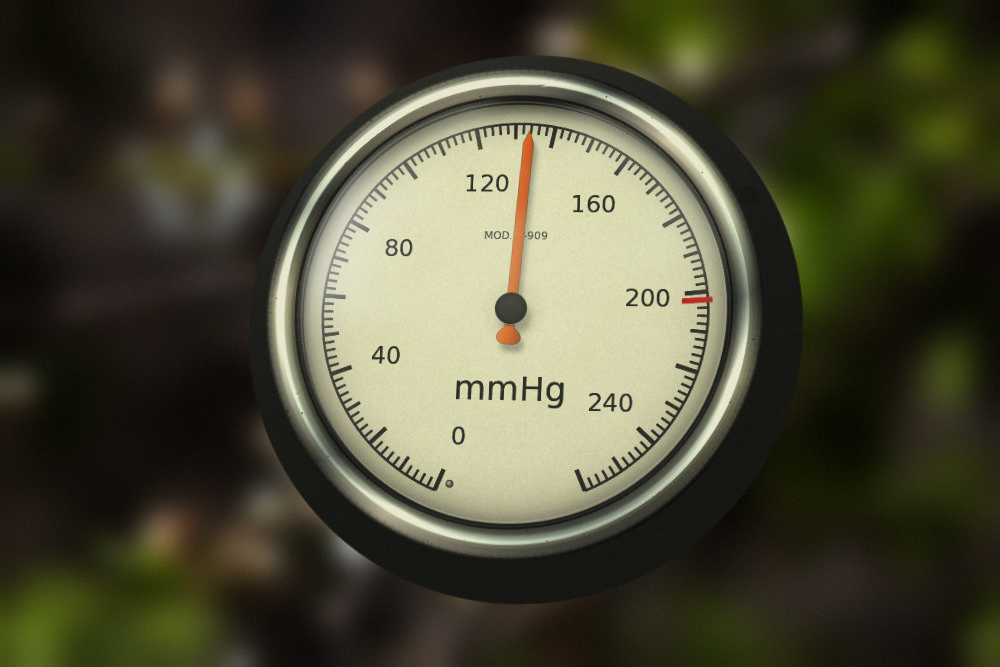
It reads value=134 unit=mmHg
